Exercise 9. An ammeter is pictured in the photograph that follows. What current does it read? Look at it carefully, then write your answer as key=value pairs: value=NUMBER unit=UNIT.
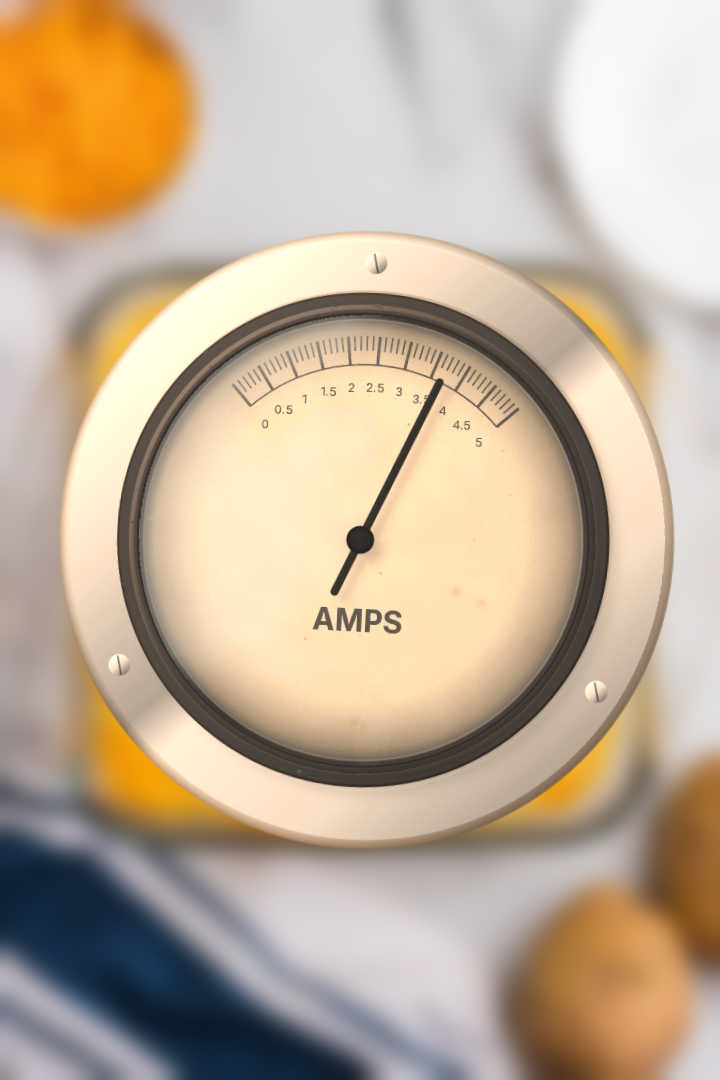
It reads value=3.7 unit=A
